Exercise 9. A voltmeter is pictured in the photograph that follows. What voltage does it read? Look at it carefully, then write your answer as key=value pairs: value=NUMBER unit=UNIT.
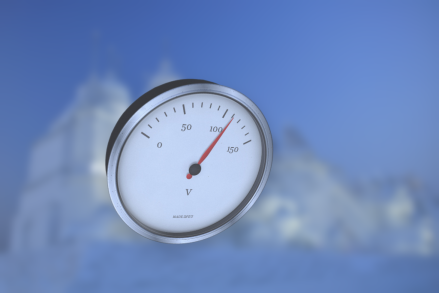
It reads value=110 unit=V
